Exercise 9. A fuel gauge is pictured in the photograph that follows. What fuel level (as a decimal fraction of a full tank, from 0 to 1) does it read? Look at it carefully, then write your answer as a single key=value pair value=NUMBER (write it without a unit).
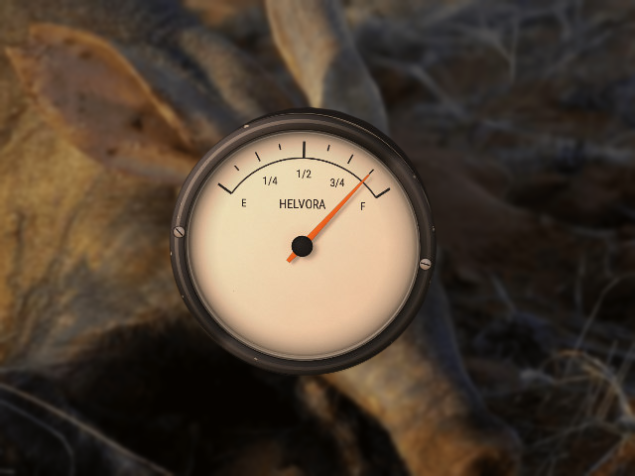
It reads value=0.875
